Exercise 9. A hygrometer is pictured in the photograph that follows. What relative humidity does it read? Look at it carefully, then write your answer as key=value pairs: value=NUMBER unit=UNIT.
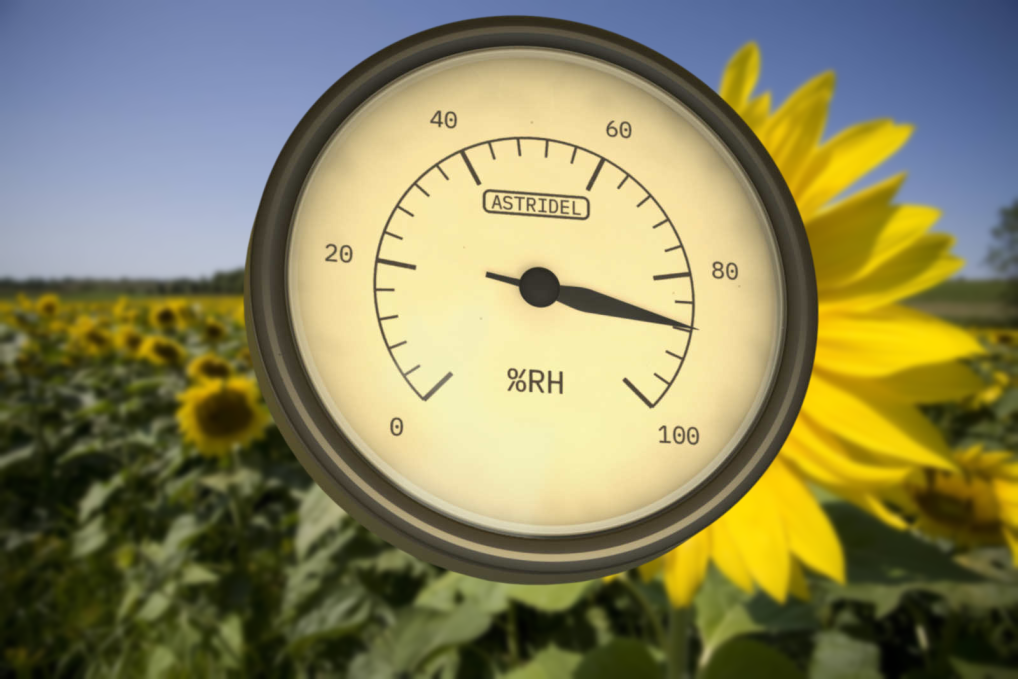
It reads value=88 unit=%
